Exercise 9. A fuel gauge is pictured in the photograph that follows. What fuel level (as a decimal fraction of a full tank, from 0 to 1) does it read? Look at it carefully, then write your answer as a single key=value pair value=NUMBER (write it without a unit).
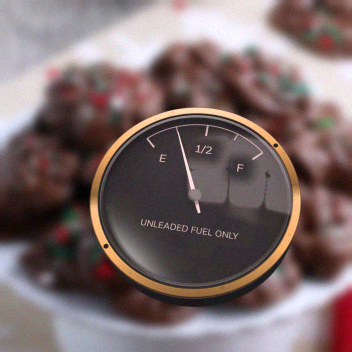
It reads value=0.25
